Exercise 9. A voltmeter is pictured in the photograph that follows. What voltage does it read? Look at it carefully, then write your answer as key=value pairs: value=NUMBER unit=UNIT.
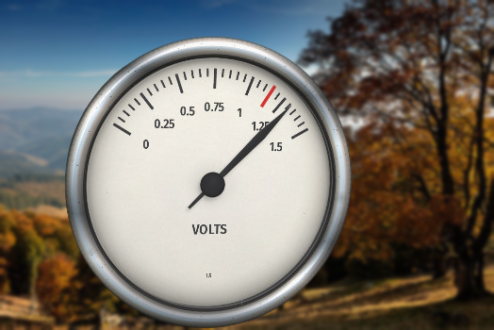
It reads value=1.3 unit=V
